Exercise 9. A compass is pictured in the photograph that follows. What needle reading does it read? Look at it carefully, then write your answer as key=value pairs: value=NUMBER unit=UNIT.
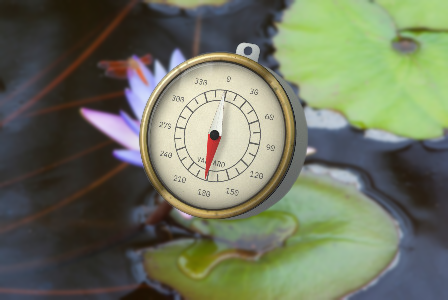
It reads value=180 unit=°
